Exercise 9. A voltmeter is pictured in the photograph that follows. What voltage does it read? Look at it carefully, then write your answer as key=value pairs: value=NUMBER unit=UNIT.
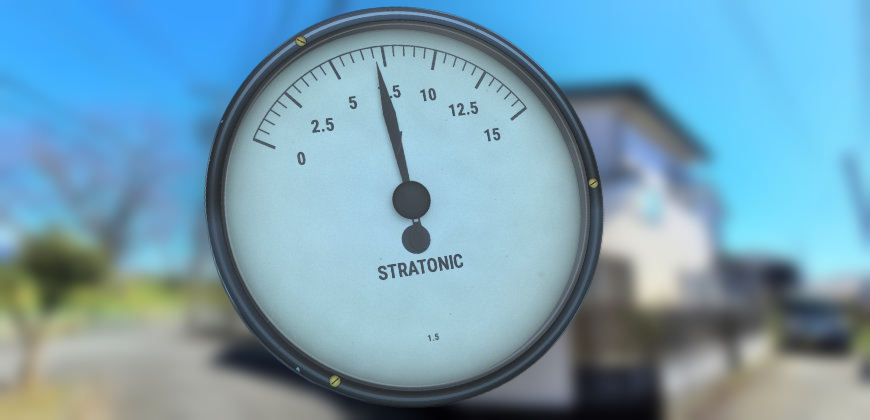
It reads value=7 unit=V
